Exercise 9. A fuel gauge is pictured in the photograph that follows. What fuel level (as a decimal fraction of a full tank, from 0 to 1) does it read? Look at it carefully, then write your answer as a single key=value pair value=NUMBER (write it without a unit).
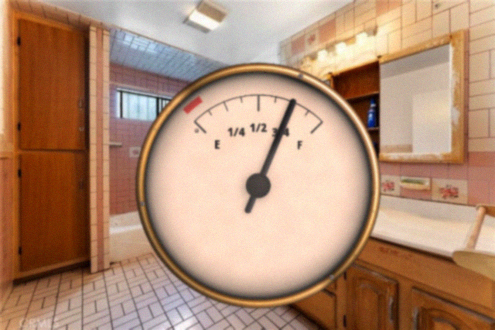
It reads value=0.75
